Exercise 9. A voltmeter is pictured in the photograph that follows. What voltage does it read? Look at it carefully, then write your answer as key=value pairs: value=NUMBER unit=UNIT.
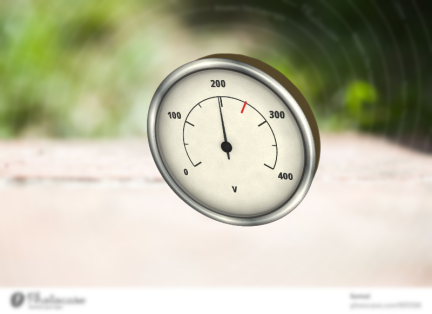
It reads value=200 unit=V
